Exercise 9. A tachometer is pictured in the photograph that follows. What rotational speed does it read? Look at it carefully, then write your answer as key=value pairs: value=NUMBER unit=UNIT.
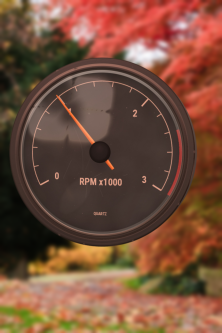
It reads value=1000 unit=rpm
